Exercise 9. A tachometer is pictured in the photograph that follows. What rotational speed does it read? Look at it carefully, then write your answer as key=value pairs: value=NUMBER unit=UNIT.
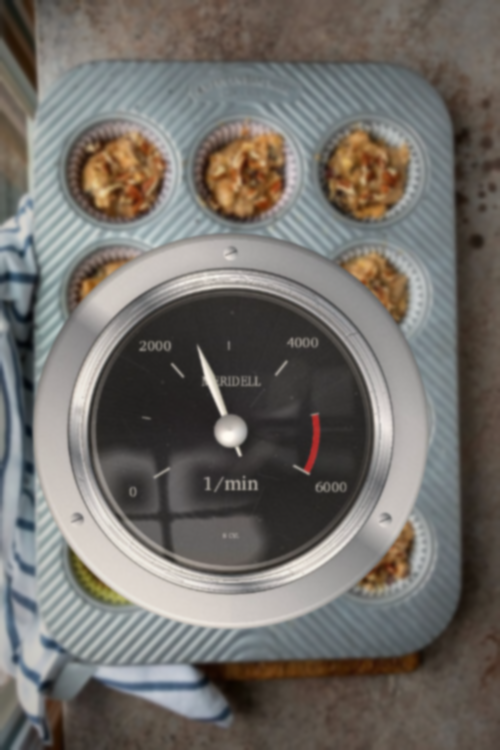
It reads value=2500 unit=rpm
